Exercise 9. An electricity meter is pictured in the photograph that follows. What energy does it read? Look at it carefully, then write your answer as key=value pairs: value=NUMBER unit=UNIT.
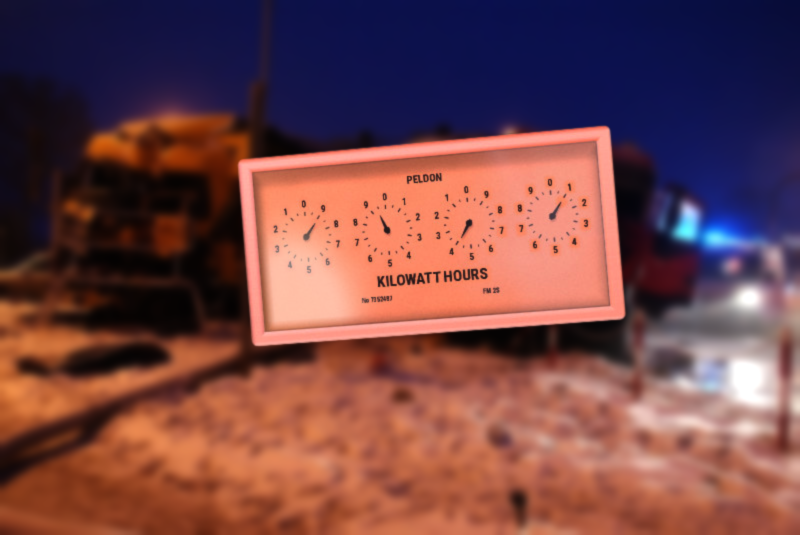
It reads value=8941 unit=kWh
